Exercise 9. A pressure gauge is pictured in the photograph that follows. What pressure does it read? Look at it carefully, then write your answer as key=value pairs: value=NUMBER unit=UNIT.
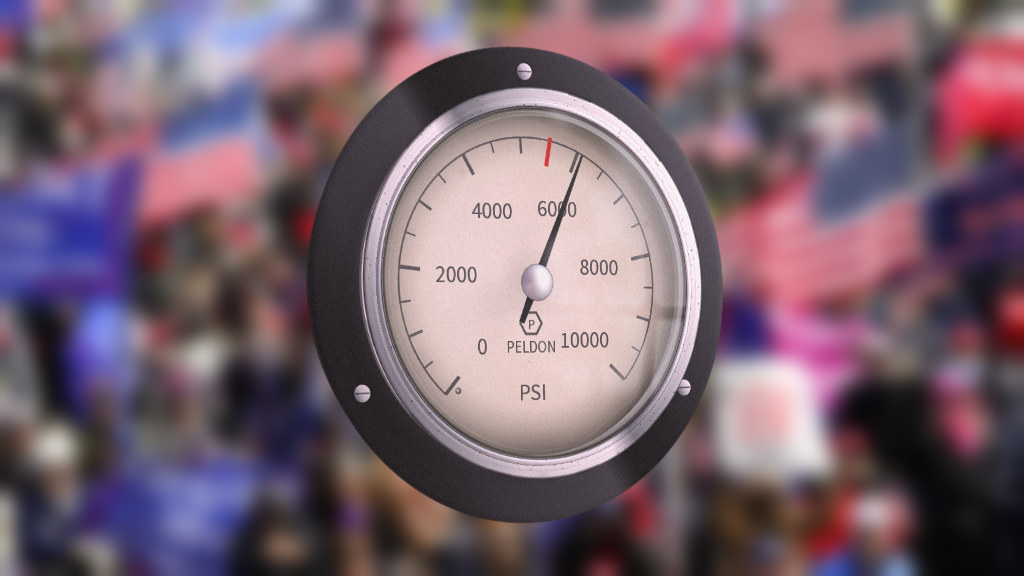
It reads value=6000 unit=psi
